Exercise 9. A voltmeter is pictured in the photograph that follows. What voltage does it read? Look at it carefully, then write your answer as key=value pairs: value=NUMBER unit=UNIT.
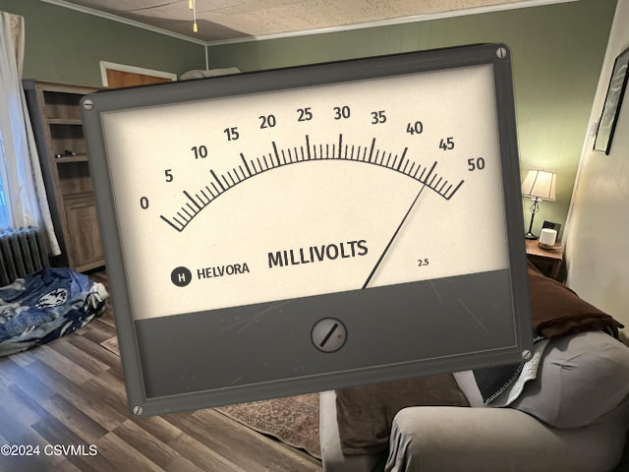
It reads value=45 unit=mV
